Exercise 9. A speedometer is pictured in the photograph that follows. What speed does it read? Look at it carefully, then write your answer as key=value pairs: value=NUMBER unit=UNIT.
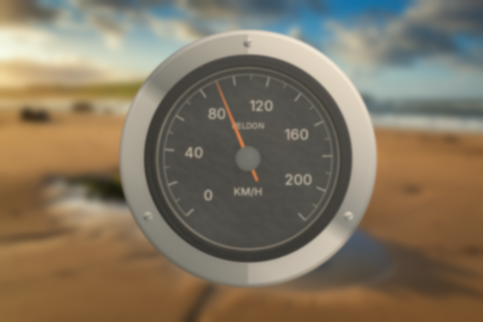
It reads value=90 unit=km/h
